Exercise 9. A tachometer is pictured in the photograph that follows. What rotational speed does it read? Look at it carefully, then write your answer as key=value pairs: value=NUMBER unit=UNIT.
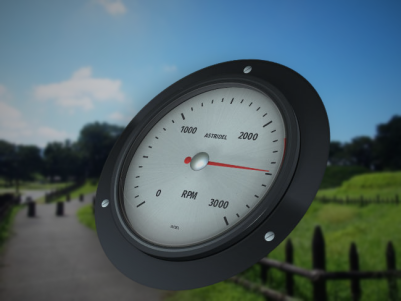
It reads value=2500 unit=rpm
